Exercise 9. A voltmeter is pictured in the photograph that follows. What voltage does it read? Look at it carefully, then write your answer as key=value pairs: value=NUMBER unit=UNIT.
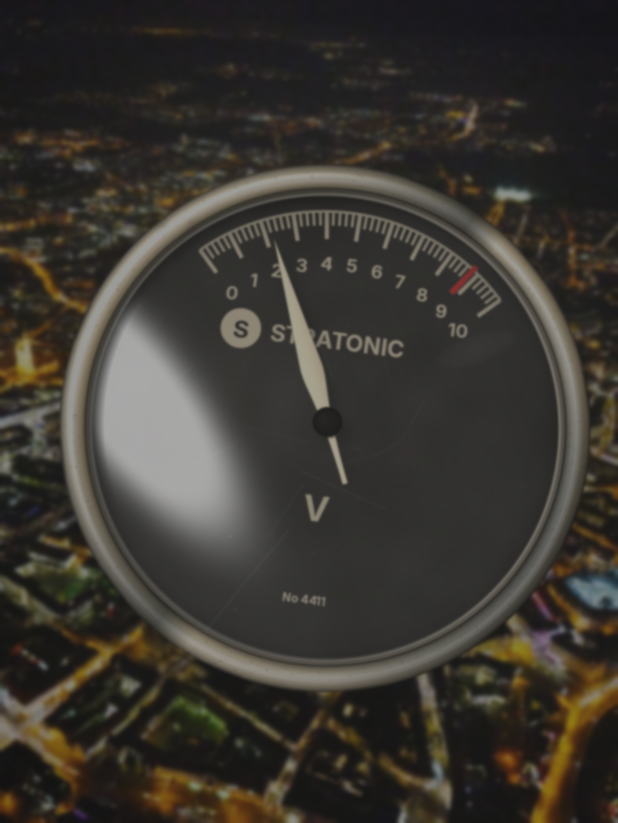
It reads value=2.2 unit=V
